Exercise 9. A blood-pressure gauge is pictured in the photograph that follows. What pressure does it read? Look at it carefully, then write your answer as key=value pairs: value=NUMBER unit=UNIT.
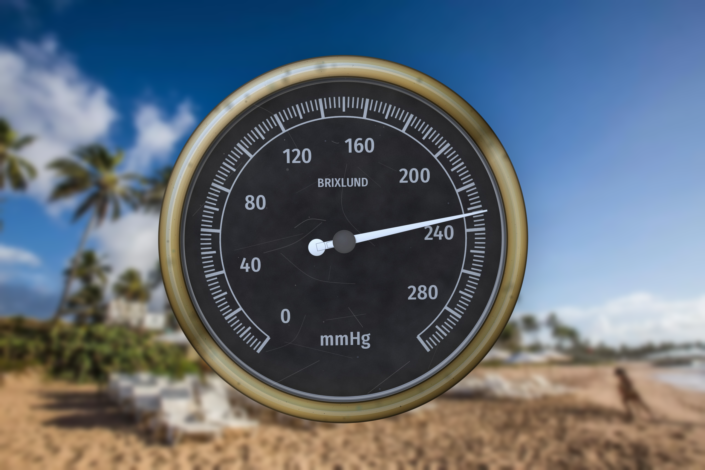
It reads value=232 unit=mmHg
